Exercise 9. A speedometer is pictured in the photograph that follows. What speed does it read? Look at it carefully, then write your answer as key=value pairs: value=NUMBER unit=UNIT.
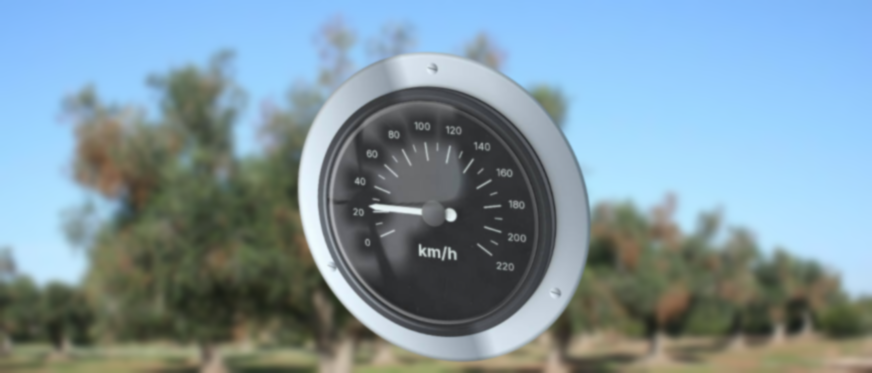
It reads value=25 unit=km/h
